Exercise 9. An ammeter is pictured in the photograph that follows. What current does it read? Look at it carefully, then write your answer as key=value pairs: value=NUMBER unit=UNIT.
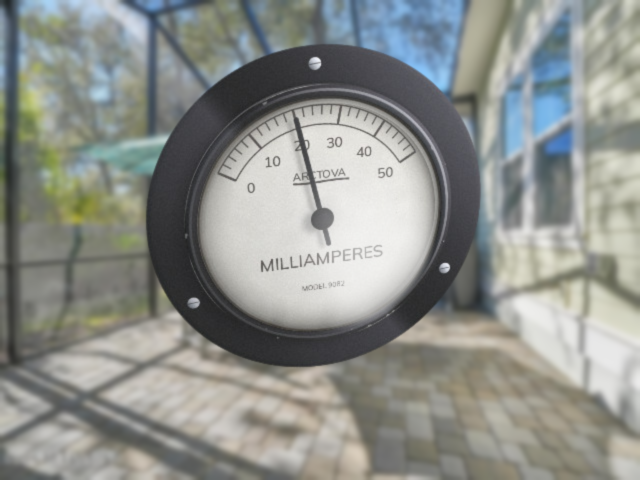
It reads value=20 unit=mA
